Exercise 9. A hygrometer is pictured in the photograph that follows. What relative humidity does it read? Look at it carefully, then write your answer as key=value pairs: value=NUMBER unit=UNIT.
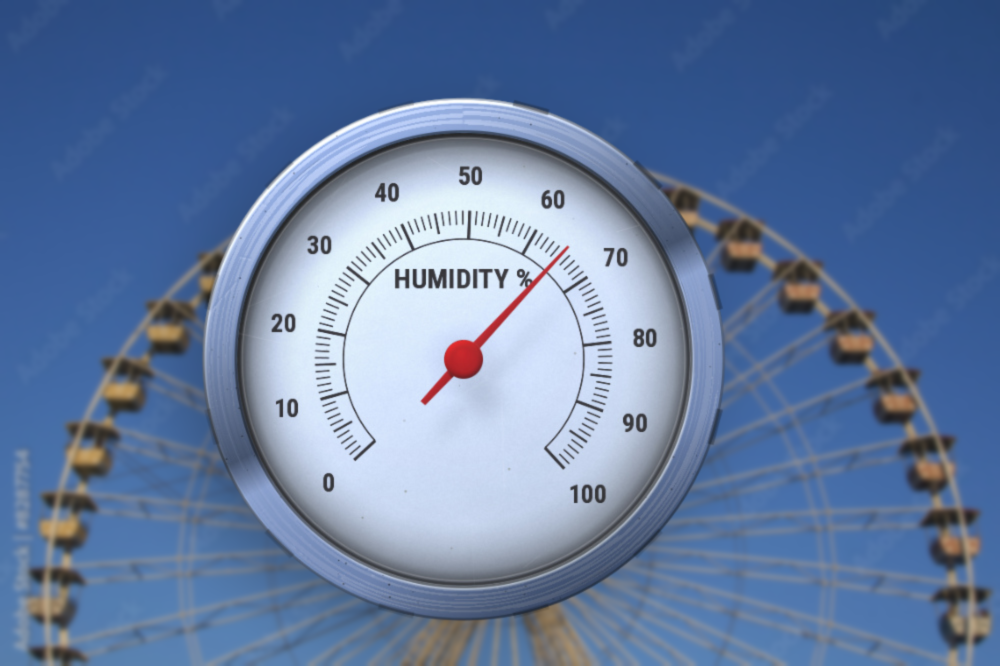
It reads value=65 unit=%
